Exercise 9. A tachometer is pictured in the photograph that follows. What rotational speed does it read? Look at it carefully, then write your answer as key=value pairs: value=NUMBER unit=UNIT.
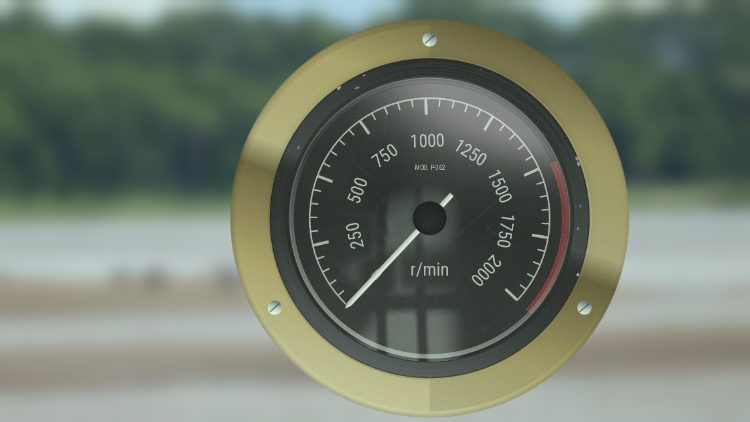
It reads value=0 unit=rpm
